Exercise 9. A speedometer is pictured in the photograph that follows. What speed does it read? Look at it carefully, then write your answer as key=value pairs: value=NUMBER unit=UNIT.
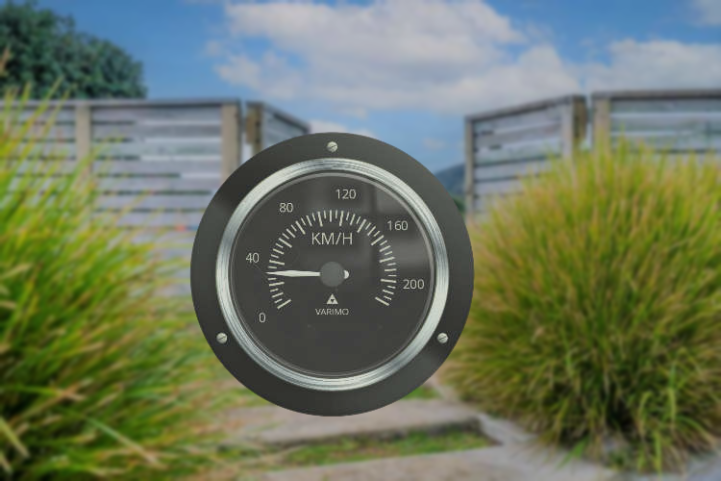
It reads value=30 unit=km/h
